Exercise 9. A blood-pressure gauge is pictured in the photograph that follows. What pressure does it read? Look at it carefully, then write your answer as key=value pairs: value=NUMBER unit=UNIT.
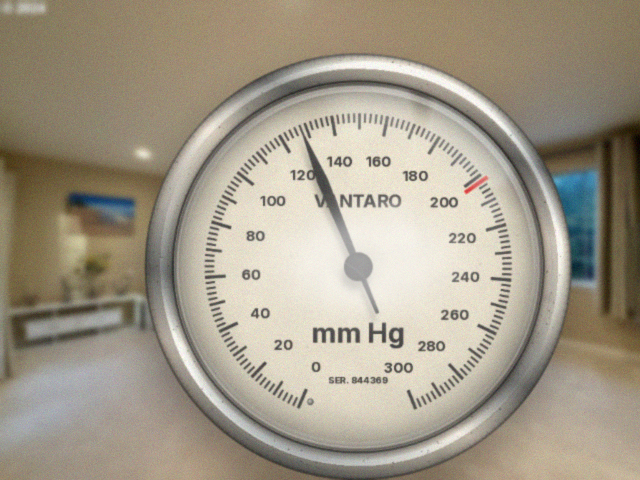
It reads value=128 unit=mmHg
